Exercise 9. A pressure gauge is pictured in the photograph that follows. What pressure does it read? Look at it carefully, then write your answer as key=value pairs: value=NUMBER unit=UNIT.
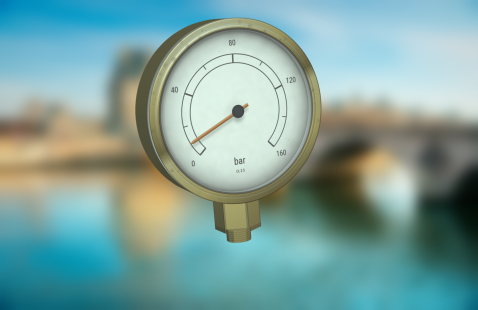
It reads value=10 unit=bar
